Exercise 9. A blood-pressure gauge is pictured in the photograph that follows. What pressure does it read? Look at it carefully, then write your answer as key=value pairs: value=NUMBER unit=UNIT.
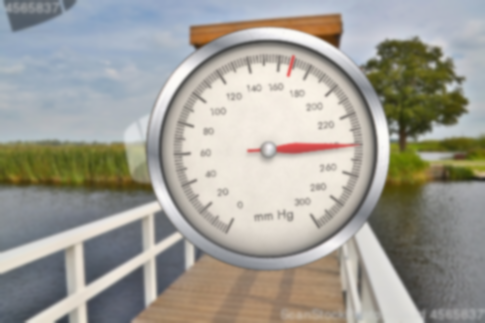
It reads value=240 unit=mmHg
